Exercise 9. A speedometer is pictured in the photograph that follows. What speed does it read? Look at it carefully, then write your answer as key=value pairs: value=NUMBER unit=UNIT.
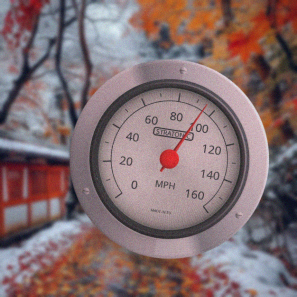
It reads value=95 unit=mph
